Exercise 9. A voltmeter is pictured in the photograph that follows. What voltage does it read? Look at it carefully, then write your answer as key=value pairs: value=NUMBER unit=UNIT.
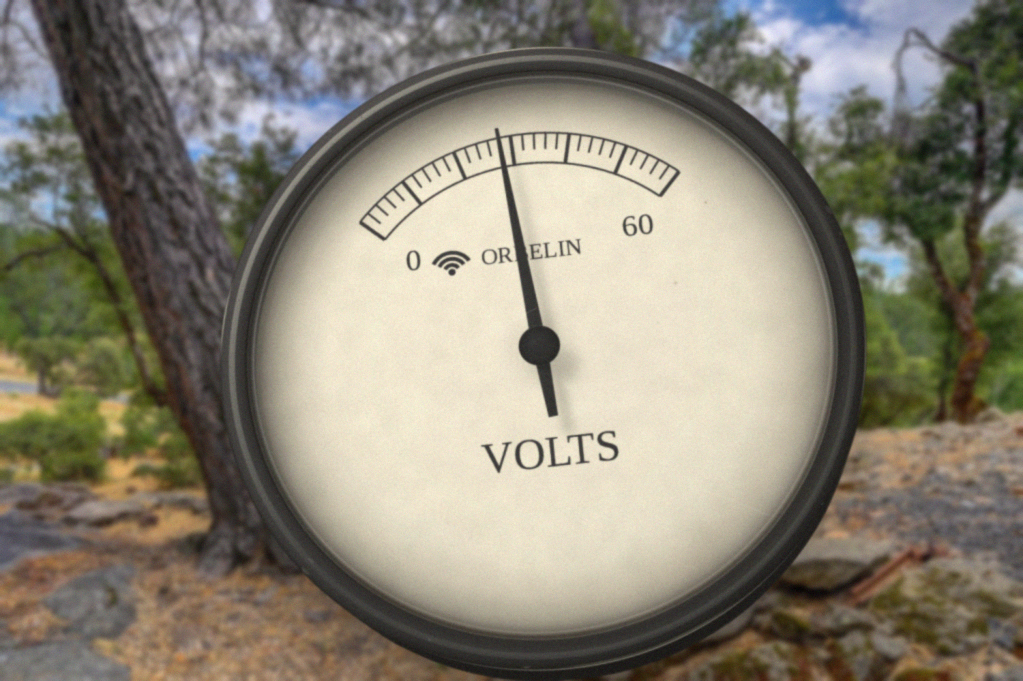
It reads value=28 unit=V
